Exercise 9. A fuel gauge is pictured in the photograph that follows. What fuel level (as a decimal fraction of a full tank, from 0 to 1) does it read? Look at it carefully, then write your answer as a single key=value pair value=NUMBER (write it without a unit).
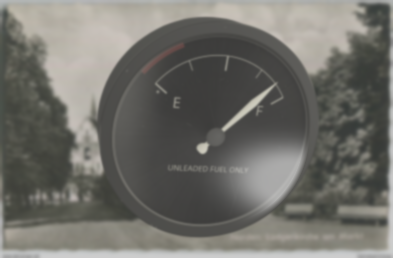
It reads value=0.875
